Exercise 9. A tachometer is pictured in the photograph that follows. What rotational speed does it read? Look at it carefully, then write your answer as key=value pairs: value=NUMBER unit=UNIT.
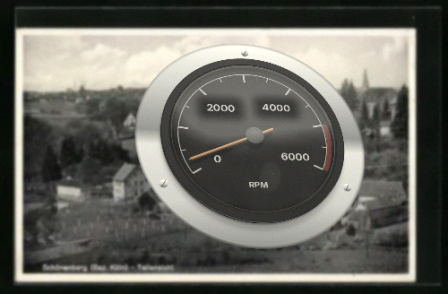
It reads value=250 unit=rpm
